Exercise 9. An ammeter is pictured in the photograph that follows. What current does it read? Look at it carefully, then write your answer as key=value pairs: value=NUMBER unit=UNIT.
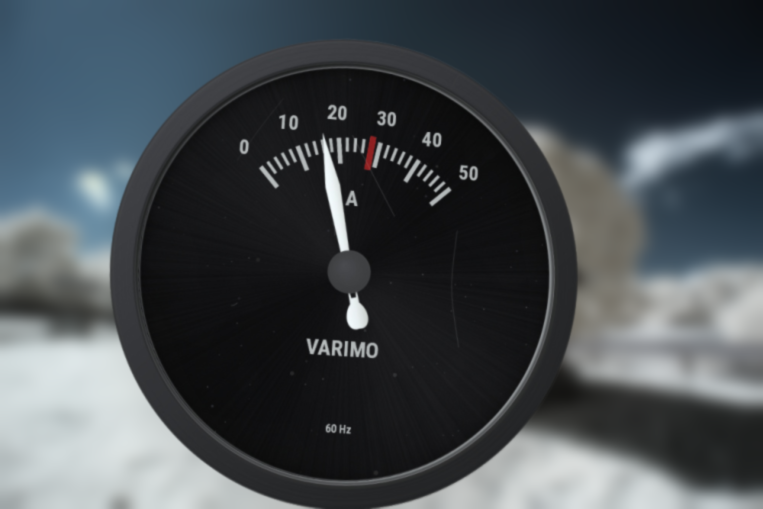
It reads value=16 unit=A
